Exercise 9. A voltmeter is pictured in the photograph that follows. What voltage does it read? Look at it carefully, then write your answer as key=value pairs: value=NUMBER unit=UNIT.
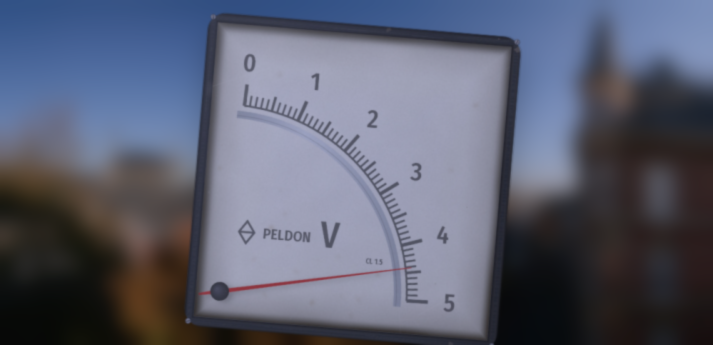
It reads value=4.4 unit=V
